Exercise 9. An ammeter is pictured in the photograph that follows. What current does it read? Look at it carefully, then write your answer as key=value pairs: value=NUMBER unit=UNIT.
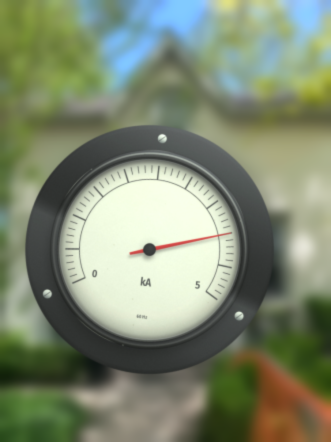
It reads value=4 unit=kA
